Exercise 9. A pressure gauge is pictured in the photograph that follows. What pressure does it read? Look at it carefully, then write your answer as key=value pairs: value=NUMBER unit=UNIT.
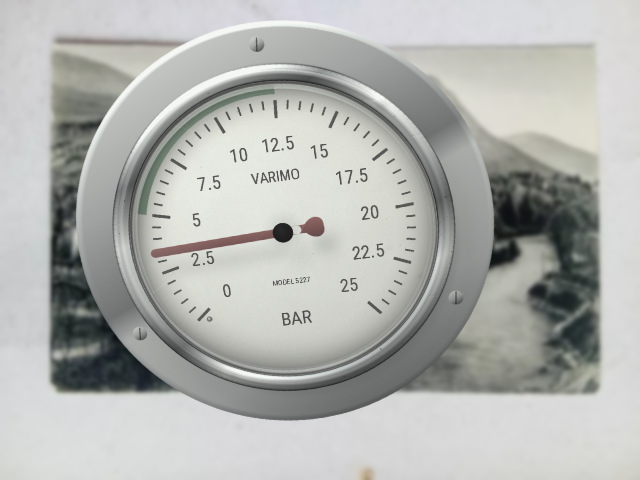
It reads value=3.5 unit=bar
